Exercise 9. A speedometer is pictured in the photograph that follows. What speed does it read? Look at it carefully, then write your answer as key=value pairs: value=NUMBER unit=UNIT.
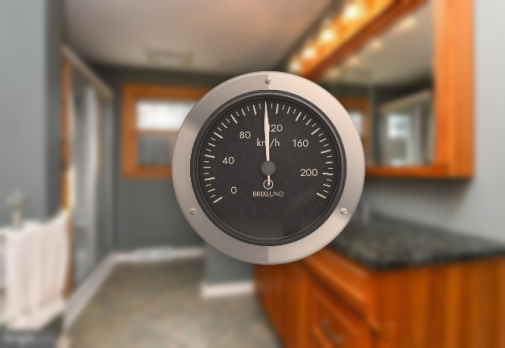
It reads value=110 unit=km/h
